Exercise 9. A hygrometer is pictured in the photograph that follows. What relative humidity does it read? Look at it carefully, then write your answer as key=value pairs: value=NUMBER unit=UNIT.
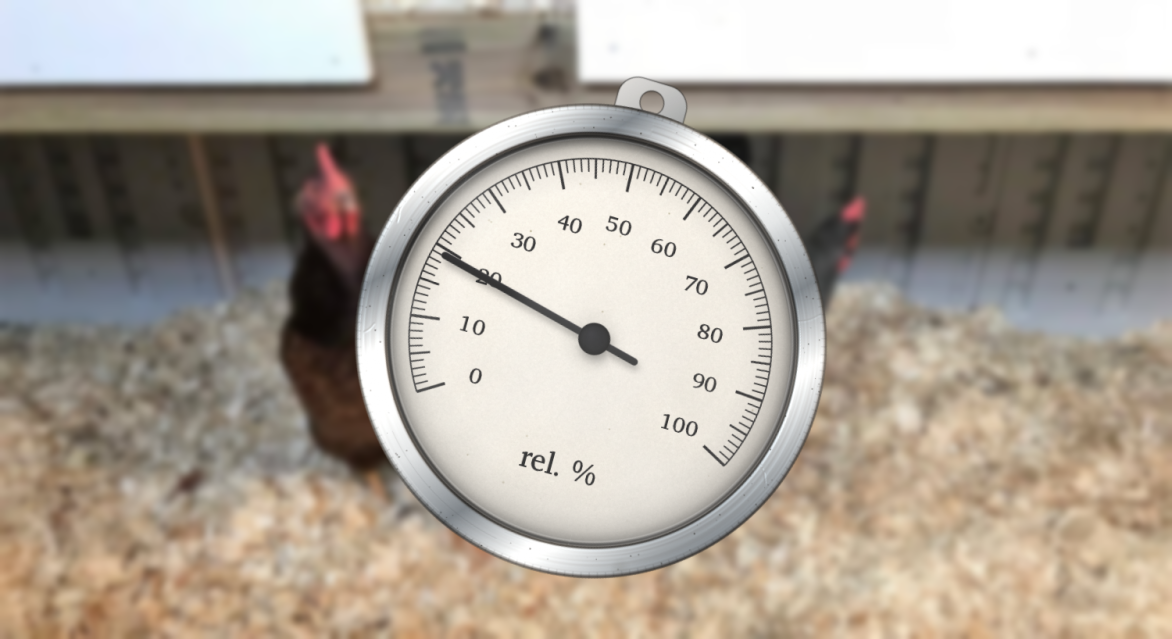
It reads value=19 unit=%
